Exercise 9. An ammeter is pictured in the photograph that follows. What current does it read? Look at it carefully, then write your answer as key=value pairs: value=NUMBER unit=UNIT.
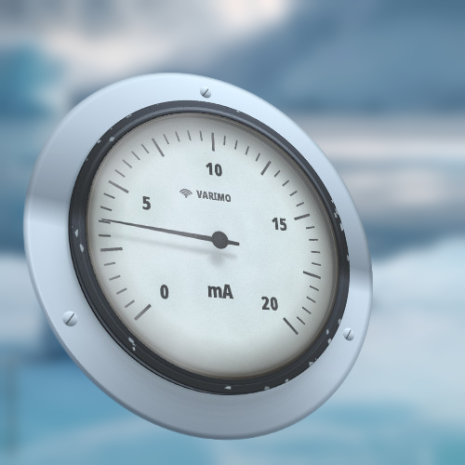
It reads value=3.5 unit=mA
